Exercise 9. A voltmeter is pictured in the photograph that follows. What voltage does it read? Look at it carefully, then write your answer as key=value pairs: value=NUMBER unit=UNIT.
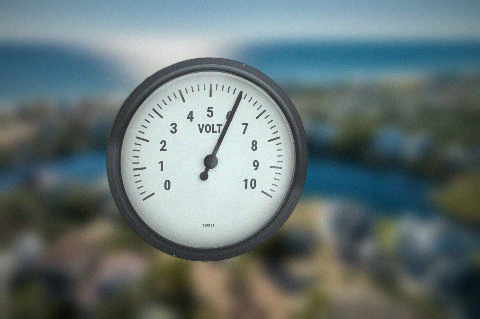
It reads value=6 unit=V
